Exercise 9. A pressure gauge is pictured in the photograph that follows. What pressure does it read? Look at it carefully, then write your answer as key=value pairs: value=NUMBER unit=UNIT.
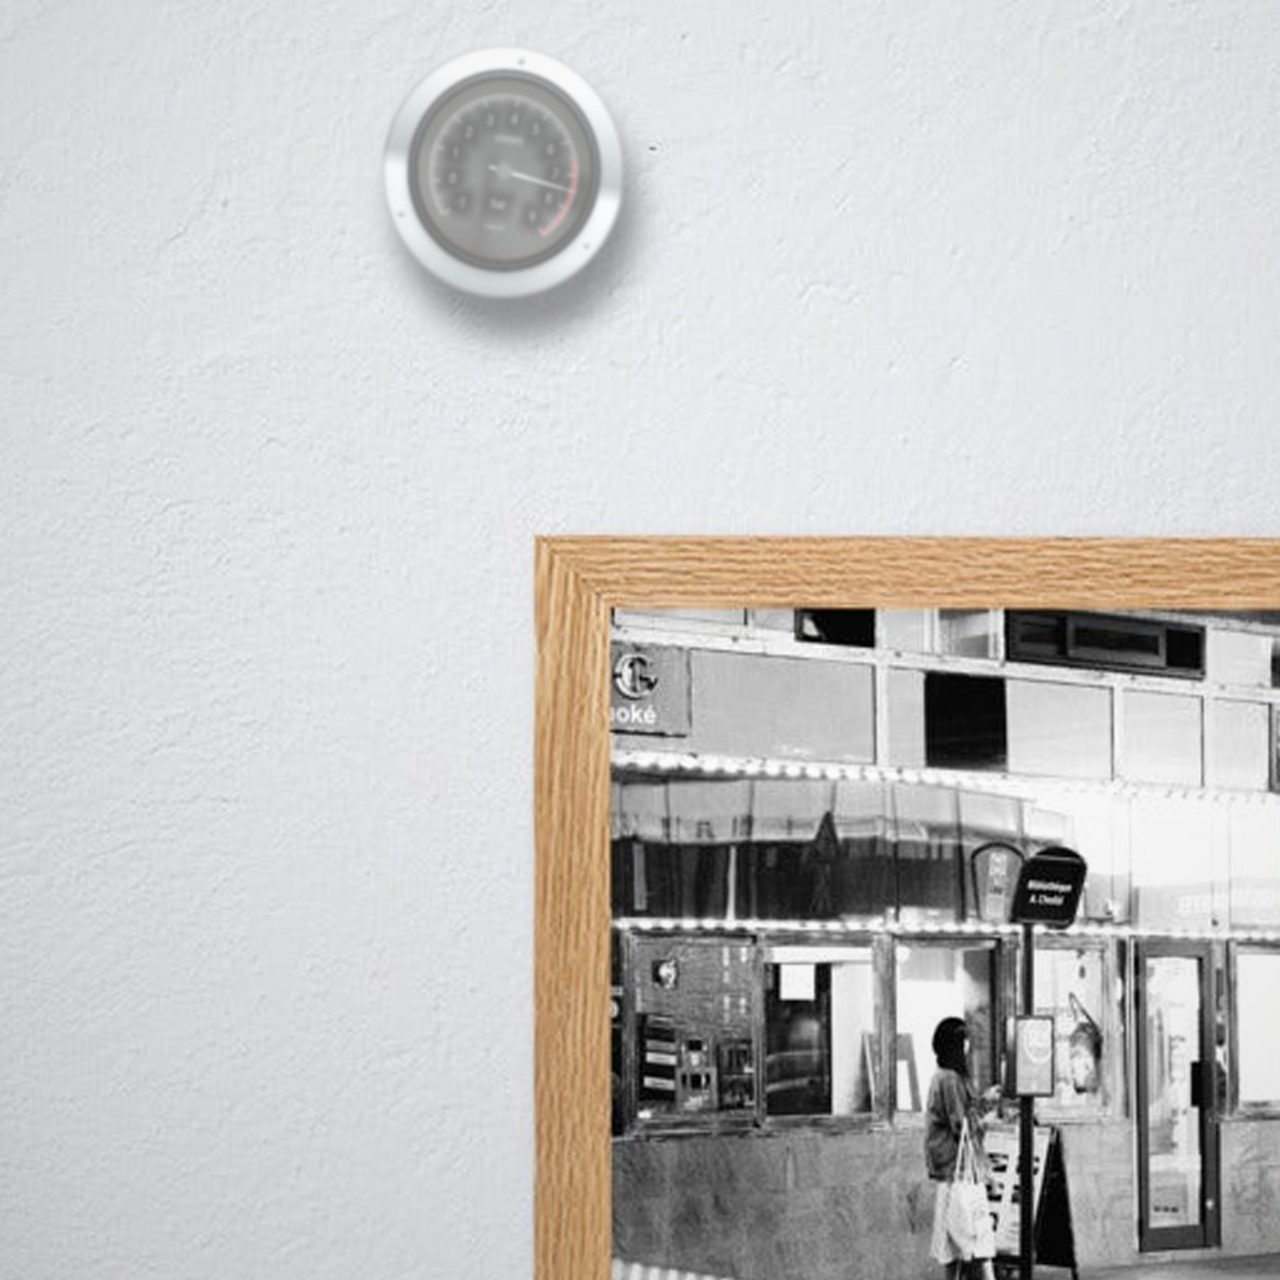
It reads value=7.5 unit=bar
